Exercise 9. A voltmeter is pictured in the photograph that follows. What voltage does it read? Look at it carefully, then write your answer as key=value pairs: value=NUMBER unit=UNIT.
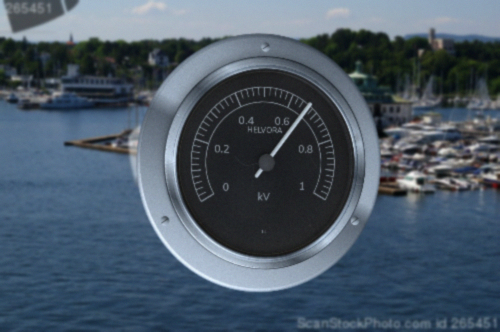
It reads value=0.66 unit=kV
